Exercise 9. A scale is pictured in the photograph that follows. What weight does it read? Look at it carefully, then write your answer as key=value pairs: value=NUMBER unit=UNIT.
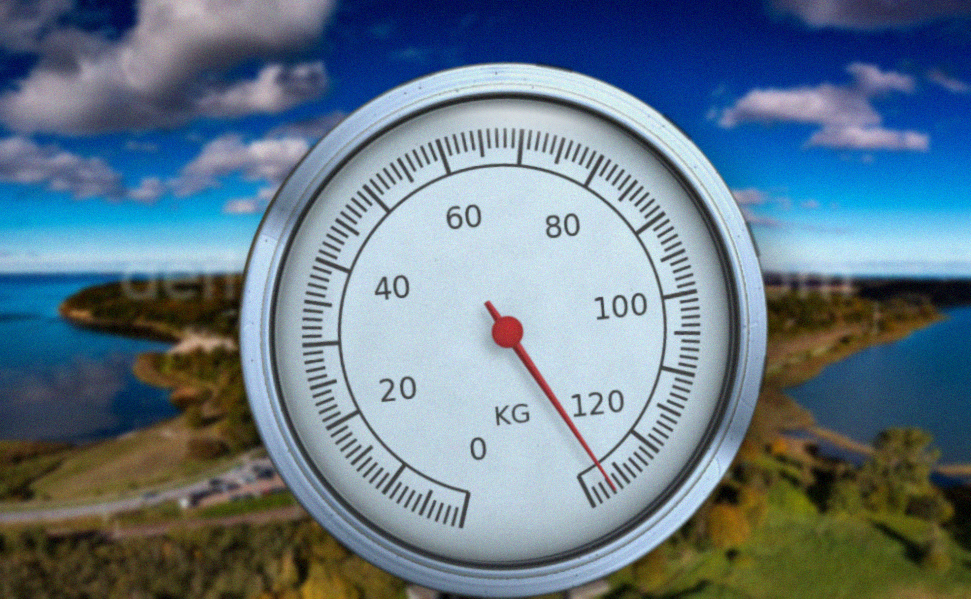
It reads value=127 unit=kg
